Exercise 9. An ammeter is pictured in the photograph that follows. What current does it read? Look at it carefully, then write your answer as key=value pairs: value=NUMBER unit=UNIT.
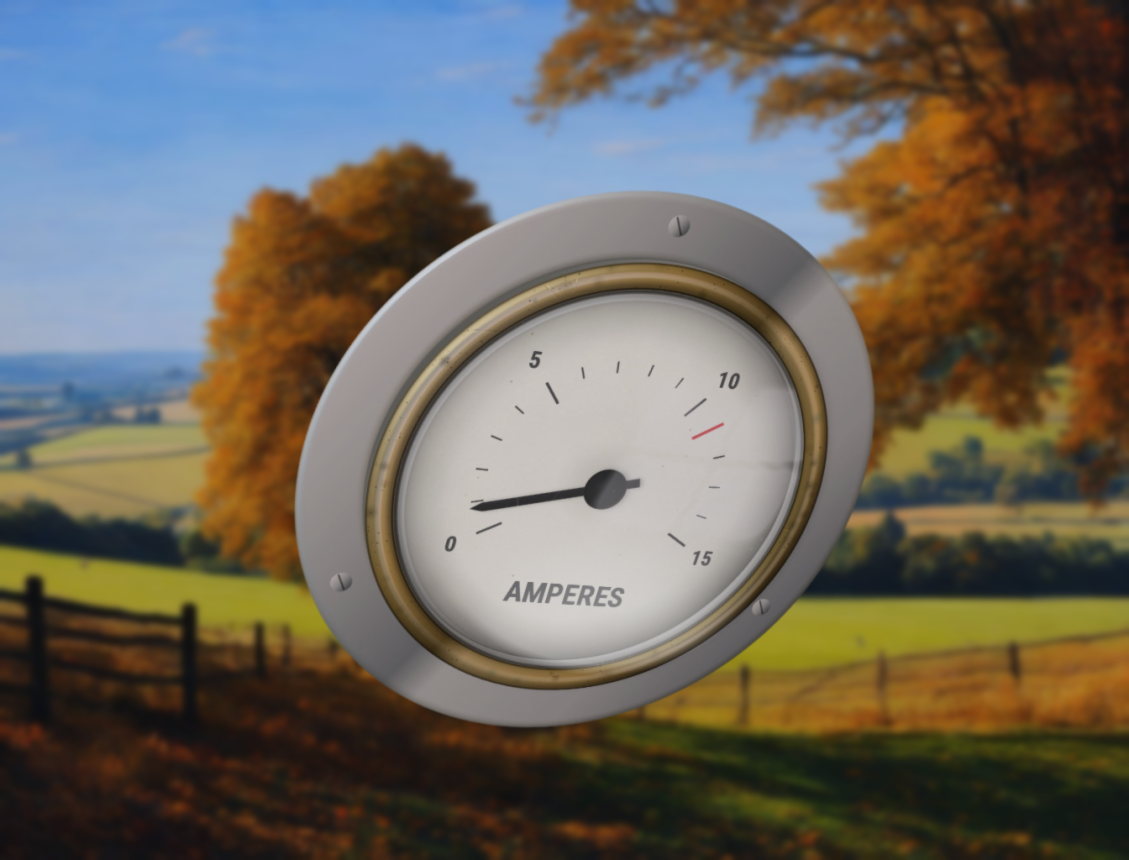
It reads value=1 unit=A
